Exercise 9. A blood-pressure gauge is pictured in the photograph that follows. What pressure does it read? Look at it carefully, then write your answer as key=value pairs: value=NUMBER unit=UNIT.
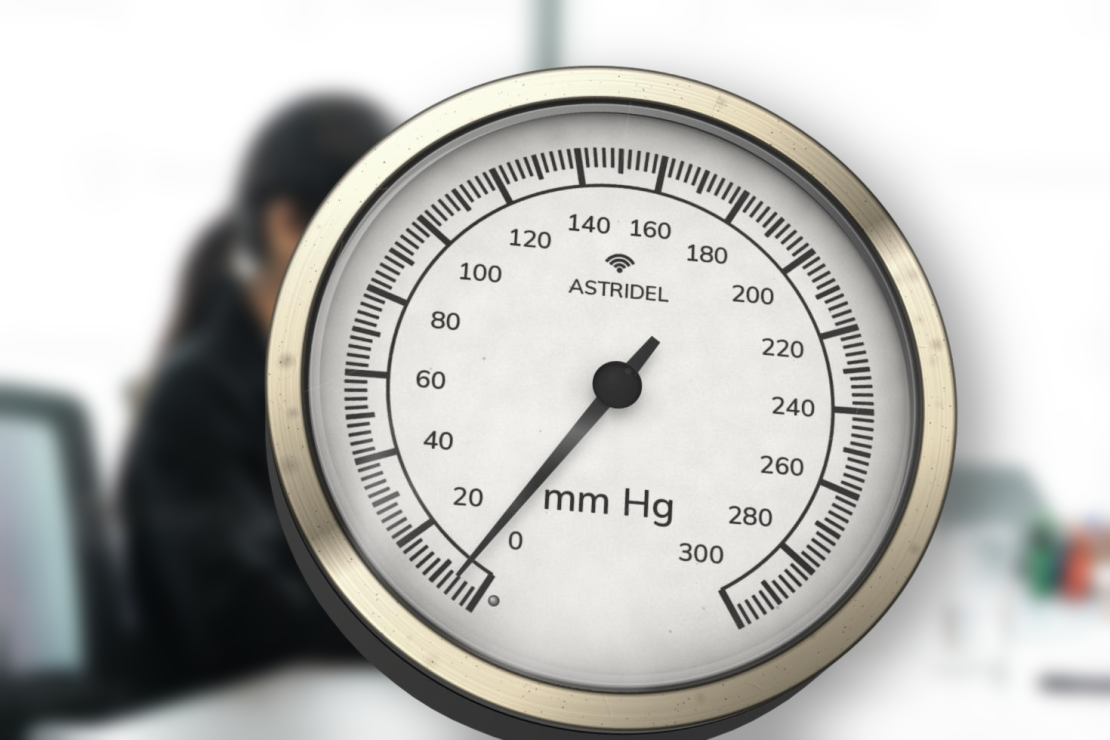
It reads value=6 unit=mmHg
